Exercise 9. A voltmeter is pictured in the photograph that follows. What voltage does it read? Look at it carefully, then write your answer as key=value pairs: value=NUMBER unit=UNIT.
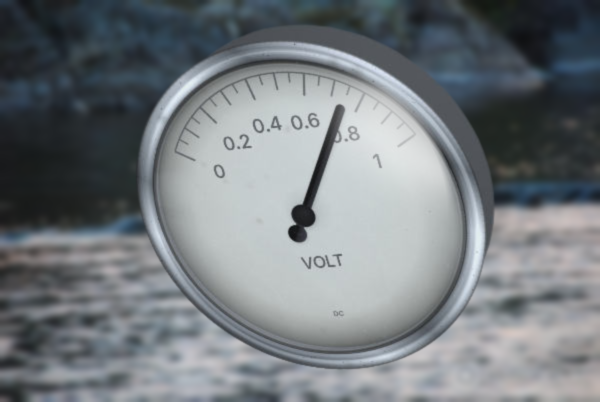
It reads value=0.75 unit=V
